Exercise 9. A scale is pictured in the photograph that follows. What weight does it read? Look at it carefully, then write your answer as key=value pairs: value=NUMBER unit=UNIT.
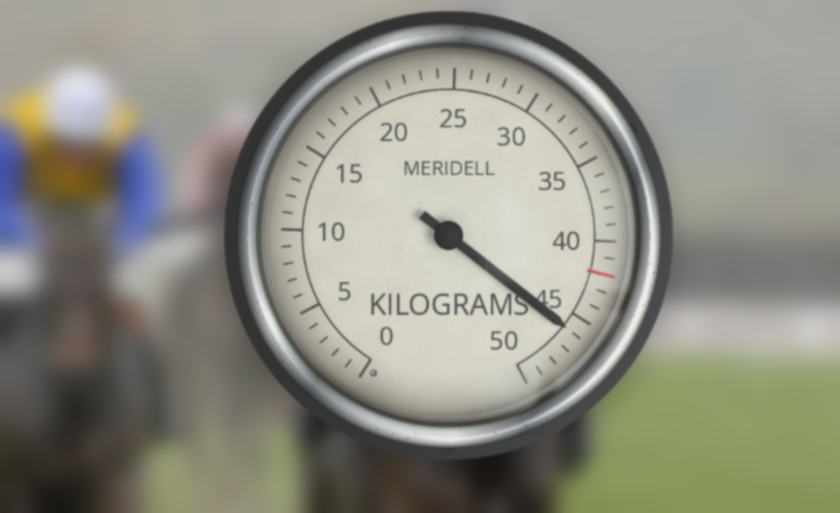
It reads value=46 unit=kg
